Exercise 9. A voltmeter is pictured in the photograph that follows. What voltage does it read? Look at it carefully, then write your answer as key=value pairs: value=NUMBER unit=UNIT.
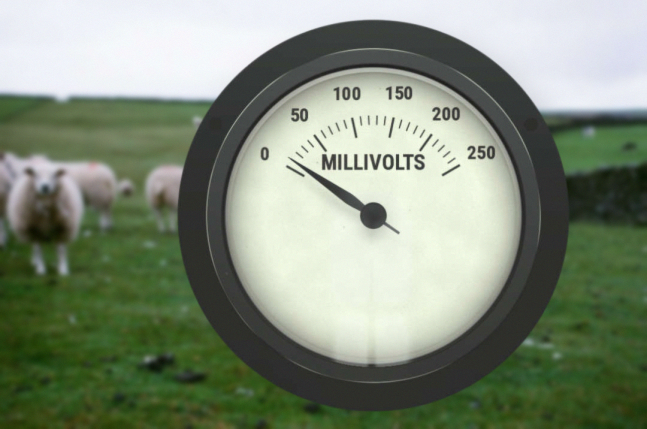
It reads value=10 unit=mV
